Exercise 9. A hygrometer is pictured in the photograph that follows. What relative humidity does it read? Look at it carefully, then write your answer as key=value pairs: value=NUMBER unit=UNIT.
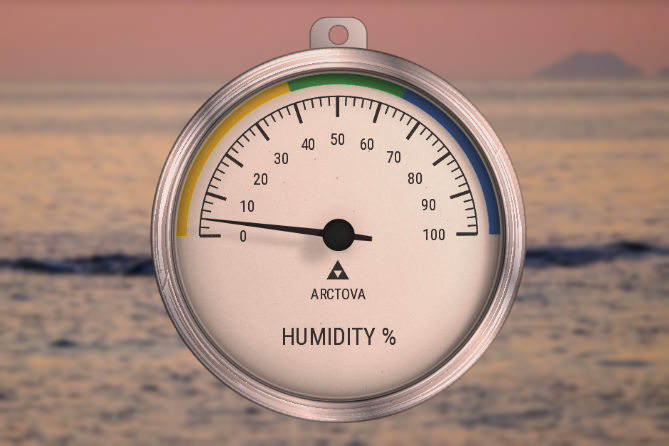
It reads value=4 unit=%
